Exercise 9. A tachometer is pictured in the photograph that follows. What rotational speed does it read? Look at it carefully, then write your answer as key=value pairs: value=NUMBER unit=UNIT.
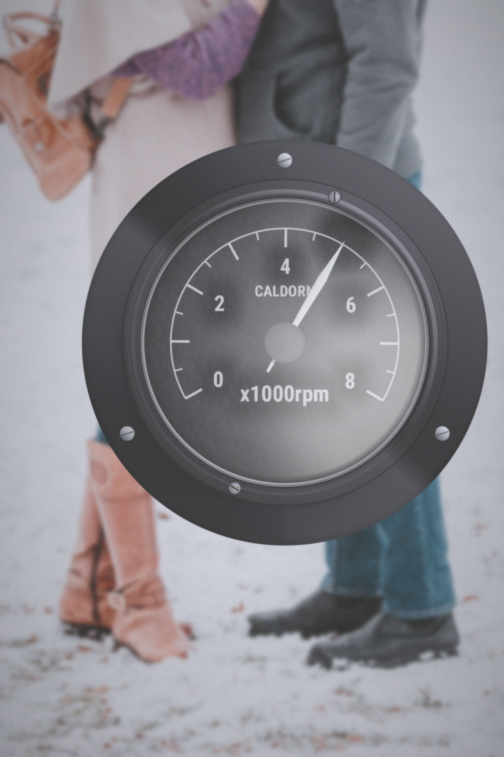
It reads value=5000 unit=rpm
